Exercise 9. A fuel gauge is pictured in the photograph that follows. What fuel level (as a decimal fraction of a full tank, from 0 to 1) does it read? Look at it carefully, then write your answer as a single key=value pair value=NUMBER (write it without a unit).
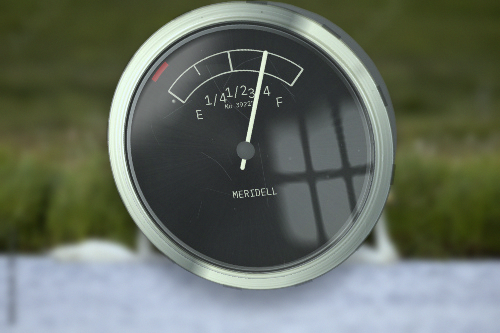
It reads value=0.75
